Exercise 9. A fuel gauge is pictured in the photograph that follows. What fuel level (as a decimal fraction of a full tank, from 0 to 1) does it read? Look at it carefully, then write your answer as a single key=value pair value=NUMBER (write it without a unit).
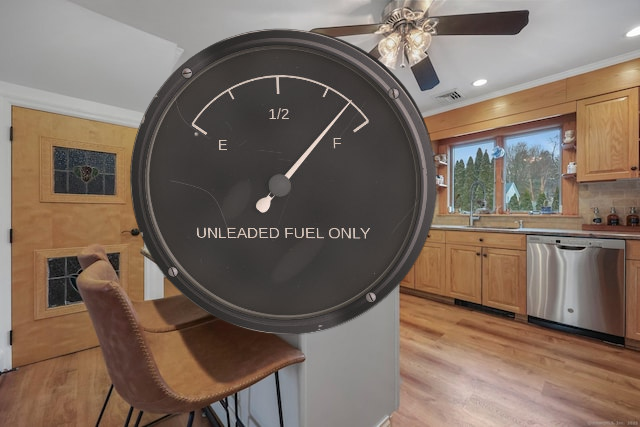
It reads value=0.875
